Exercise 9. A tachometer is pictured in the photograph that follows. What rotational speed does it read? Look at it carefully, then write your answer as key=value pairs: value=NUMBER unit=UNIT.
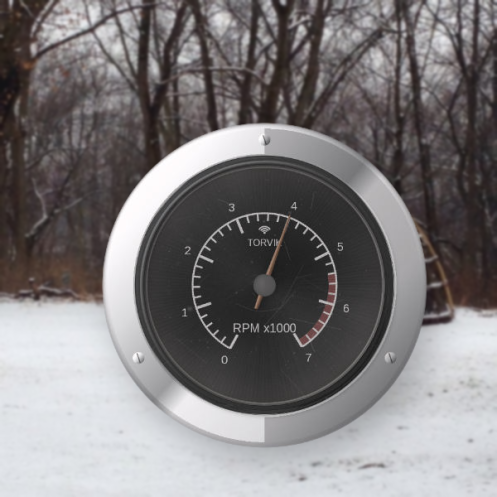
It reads value=4000 unit=rpm
